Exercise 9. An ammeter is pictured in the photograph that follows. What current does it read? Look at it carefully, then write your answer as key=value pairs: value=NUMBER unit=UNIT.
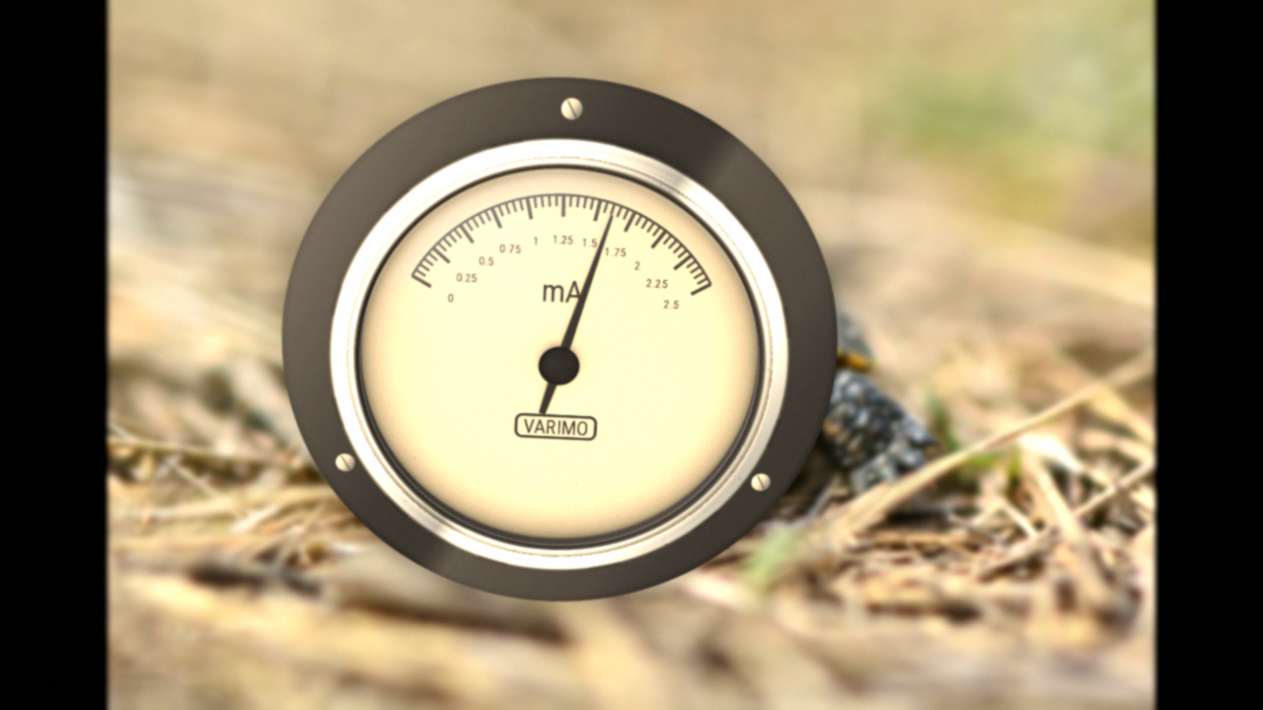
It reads value=1.6 unit=mA
